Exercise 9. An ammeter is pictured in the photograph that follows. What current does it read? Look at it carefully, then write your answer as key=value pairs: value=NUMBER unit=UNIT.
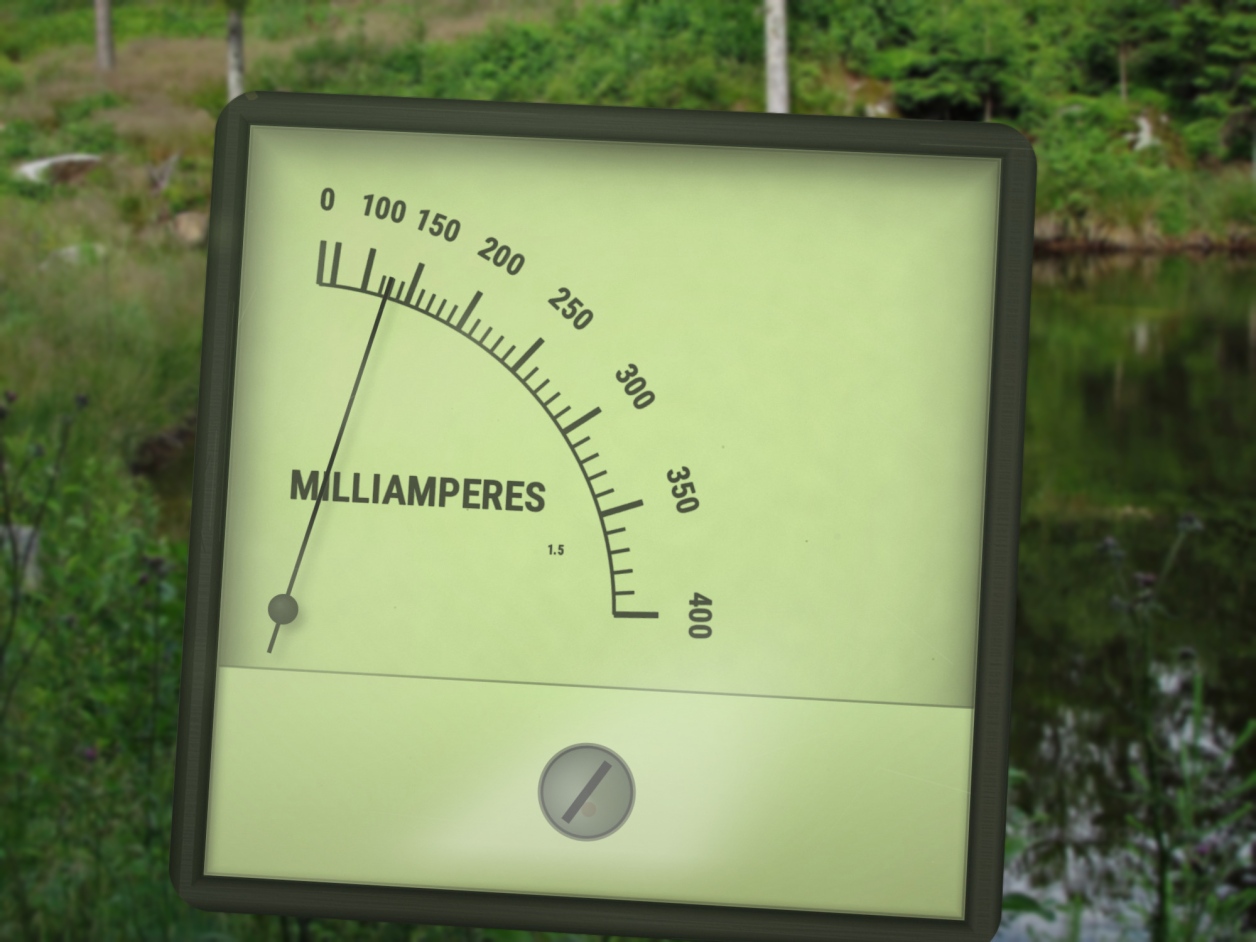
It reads value=130 unit=mA
